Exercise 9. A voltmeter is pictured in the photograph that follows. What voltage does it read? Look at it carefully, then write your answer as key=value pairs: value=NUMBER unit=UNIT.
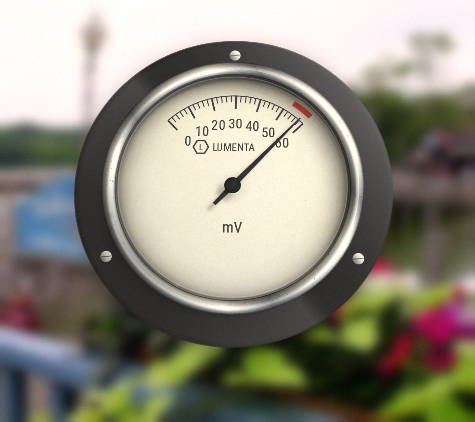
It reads value=58 unit=mV
